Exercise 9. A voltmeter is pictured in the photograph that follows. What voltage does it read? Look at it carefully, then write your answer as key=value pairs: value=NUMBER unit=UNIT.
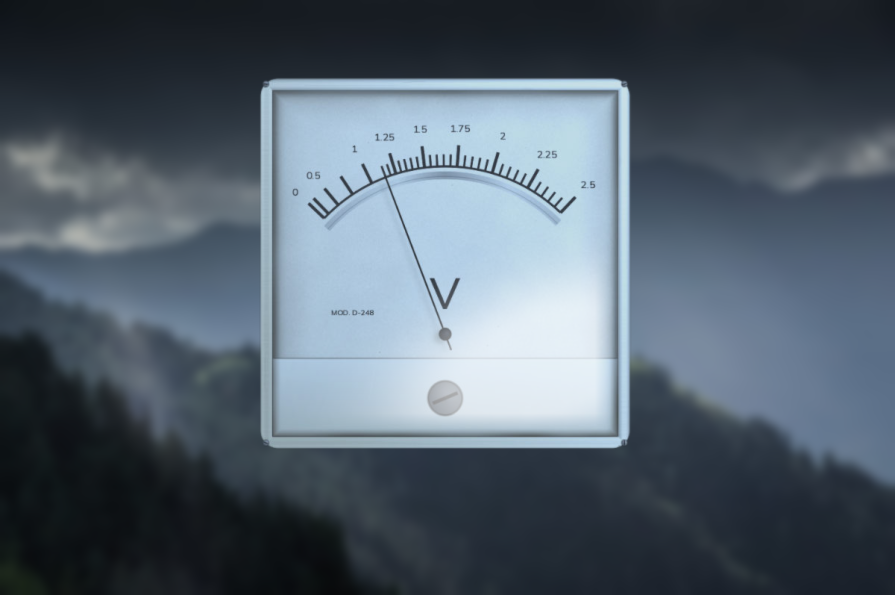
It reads value=1.15 unit=V
